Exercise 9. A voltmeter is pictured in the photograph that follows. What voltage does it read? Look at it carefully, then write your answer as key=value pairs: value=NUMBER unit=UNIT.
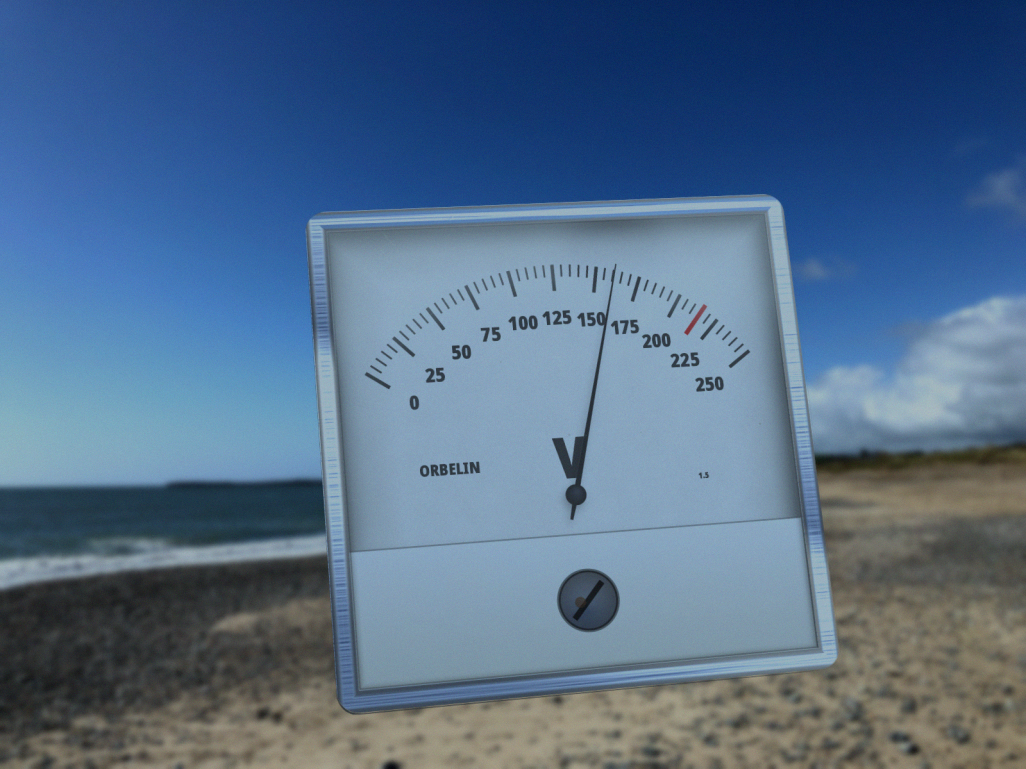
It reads value=160 unit=V
